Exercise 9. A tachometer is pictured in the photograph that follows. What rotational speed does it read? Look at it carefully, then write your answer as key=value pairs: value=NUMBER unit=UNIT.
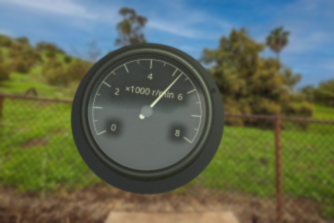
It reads value=5250 unit=rpm
